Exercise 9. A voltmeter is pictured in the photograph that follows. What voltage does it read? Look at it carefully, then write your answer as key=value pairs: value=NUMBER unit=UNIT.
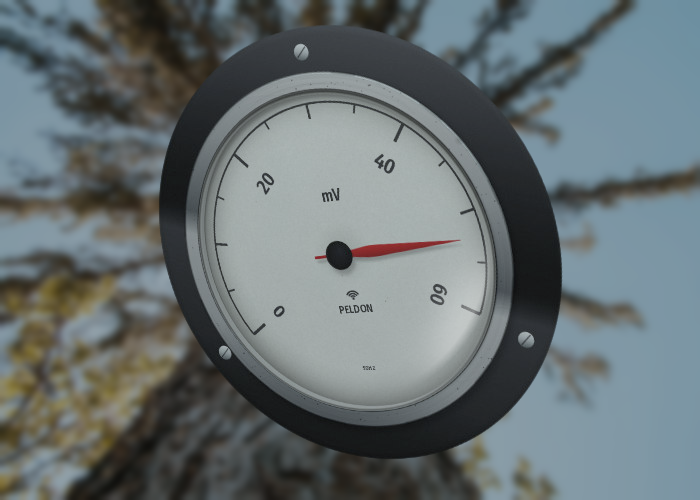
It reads value=52.5 unit=mV
